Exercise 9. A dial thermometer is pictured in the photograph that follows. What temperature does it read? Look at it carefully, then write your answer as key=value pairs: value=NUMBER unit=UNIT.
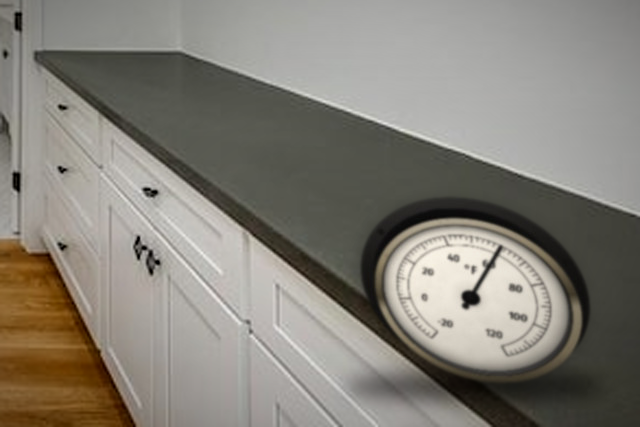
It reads value=60 unit=°F
